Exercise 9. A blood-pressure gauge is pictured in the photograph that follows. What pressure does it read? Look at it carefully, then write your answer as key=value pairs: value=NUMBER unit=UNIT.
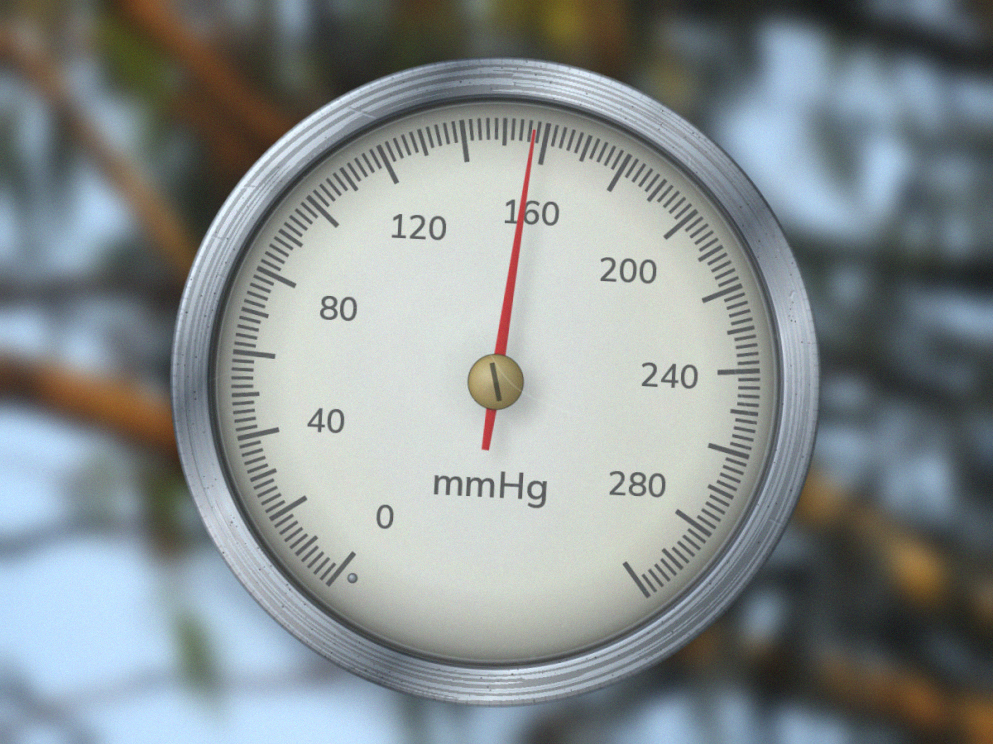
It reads value=157 unit=mmHg
